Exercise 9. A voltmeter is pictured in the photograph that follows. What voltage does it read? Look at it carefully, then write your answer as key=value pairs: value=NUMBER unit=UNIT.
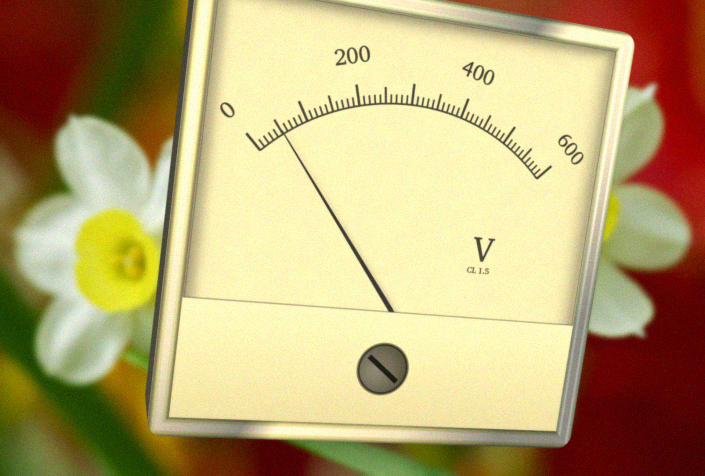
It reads value=50 unit=V
